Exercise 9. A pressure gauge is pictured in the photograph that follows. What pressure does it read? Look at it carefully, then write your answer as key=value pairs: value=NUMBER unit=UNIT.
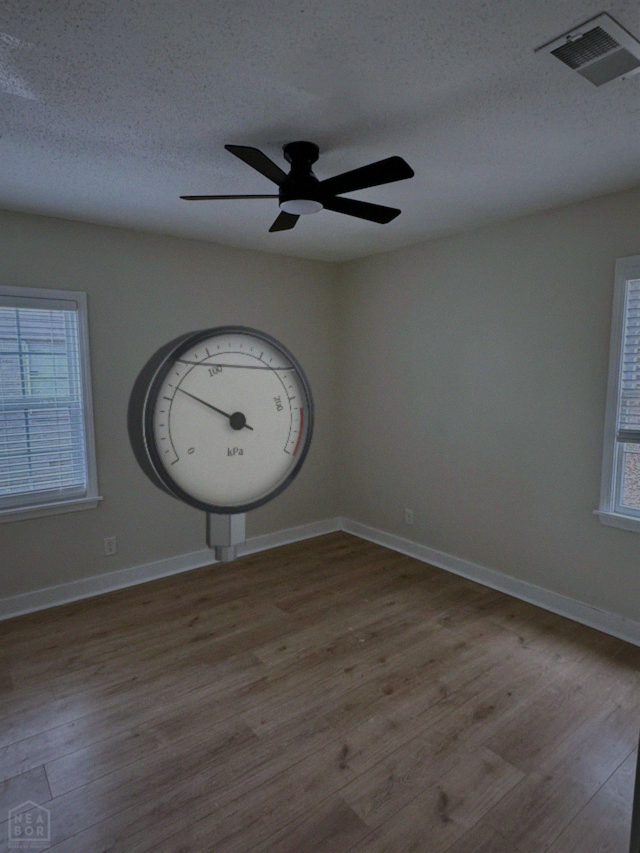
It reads value=60 unit=kPa
